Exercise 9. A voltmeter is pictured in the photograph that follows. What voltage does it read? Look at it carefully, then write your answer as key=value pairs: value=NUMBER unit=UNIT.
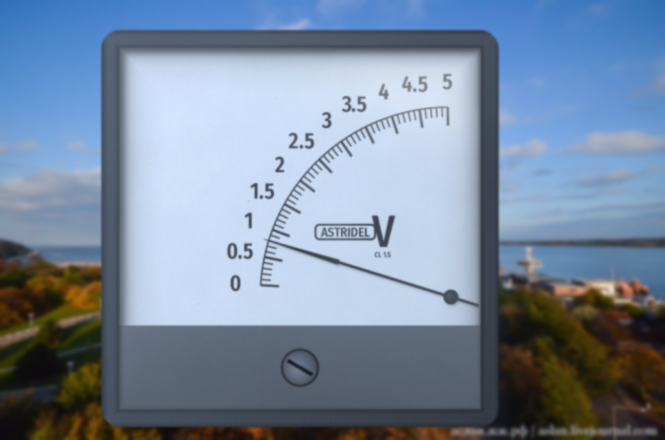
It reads value=0.8 unit=V
